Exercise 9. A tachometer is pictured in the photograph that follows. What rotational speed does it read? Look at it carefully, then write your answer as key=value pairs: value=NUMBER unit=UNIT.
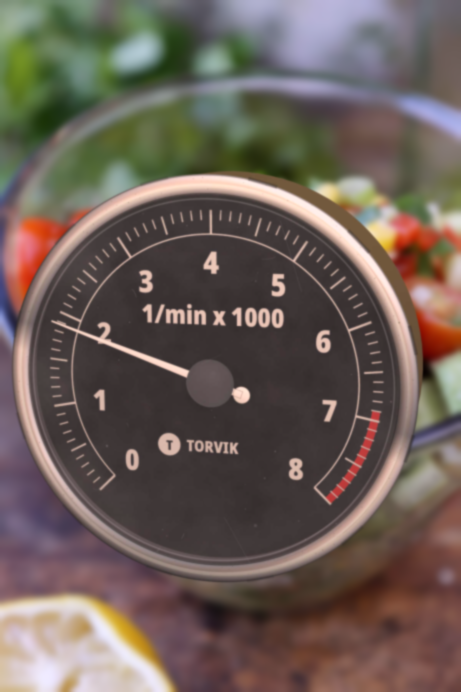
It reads value=1900 unit=rpm
